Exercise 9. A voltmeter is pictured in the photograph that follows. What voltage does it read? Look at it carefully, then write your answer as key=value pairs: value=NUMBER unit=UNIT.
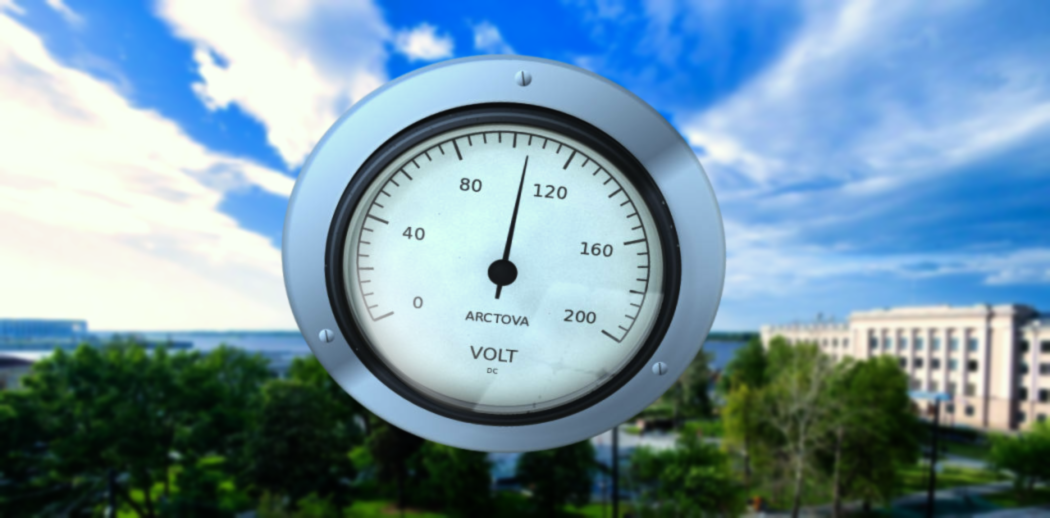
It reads value=105 unit=V
